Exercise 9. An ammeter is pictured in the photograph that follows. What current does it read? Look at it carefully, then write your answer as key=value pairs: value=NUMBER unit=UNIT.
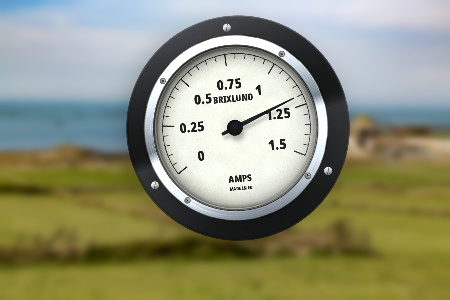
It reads value=1.2 unit=A
